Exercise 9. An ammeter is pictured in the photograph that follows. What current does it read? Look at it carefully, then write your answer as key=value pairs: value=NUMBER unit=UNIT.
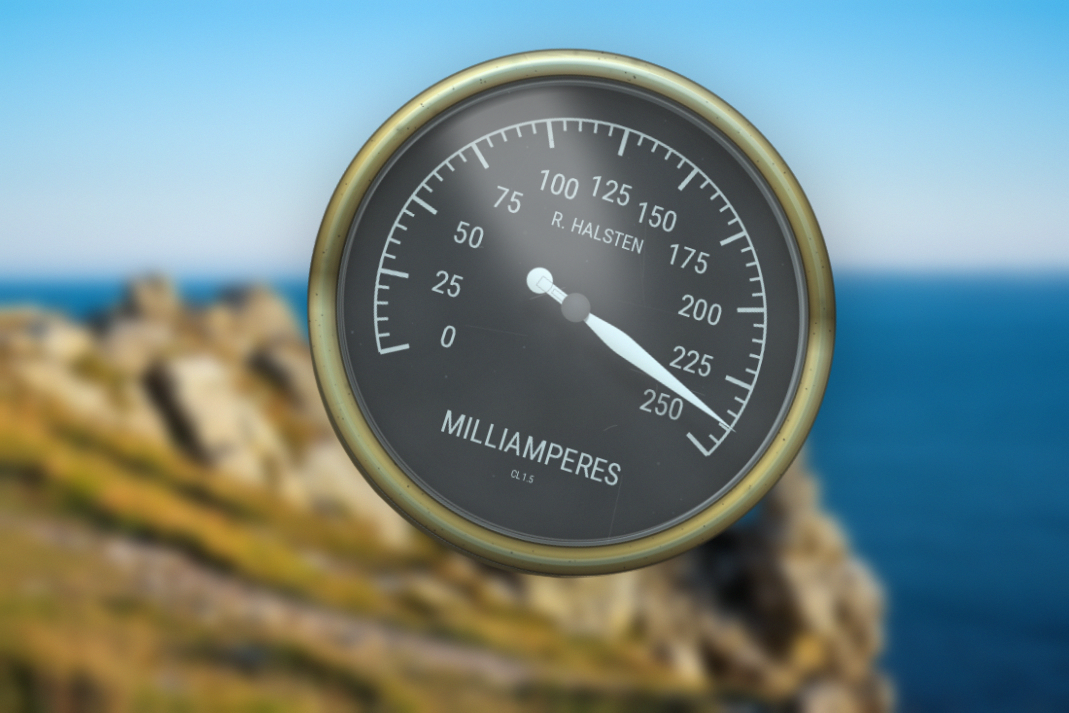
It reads value=240 unit=mA
